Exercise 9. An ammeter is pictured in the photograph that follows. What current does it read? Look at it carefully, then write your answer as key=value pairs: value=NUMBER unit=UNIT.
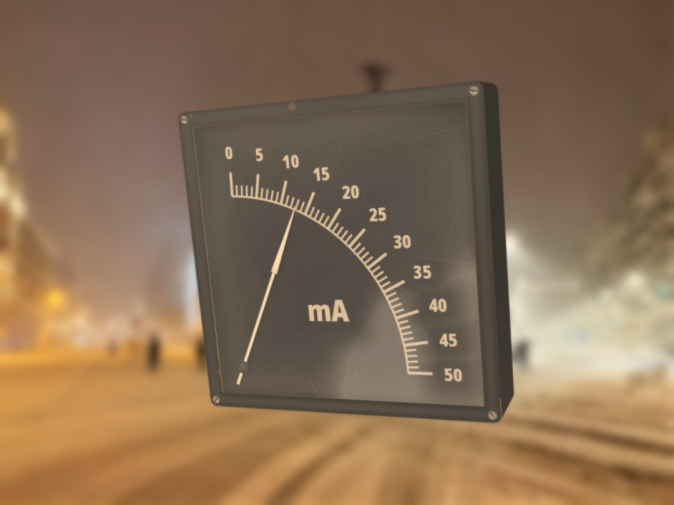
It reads value=13 unit=mA
